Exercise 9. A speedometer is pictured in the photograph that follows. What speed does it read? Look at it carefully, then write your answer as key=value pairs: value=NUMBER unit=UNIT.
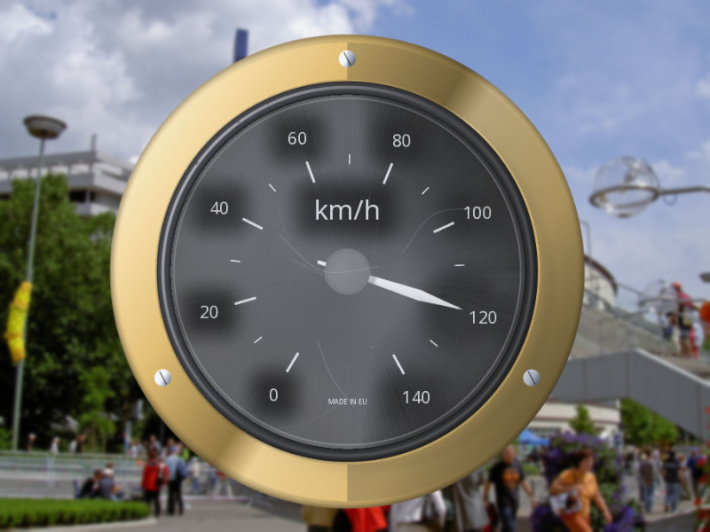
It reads value=120 unit=km/h
